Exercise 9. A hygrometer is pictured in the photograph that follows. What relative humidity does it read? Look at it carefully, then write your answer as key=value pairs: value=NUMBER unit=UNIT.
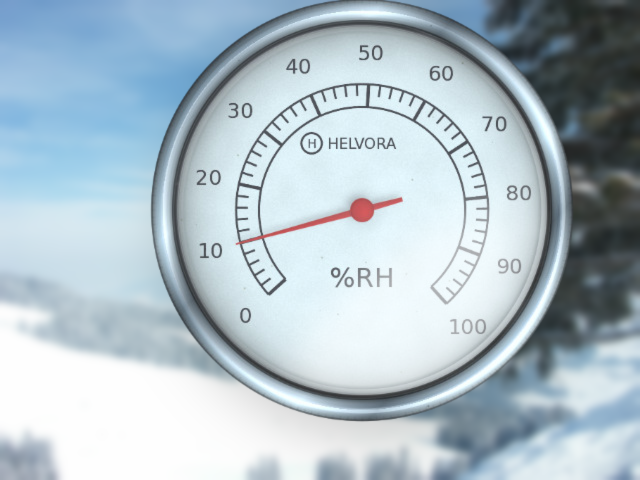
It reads value=10 unit=%
